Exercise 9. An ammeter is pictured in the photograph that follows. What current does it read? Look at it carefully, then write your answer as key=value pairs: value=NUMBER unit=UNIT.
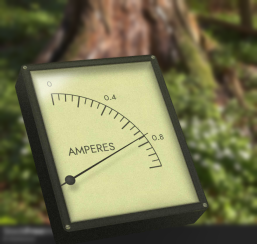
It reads value=0.75 unit=A
